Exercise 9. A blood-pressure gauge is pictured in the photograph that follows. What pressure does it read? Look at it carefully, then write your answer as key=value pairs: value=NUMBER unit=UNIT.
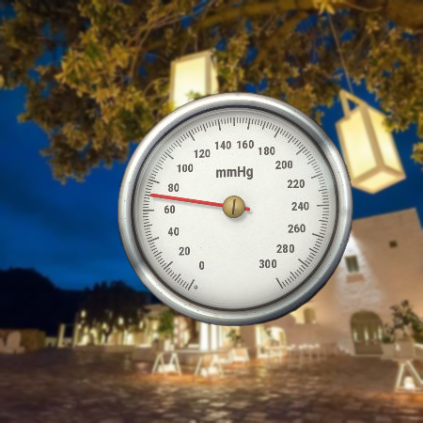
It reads value=70 unit=mmHg
